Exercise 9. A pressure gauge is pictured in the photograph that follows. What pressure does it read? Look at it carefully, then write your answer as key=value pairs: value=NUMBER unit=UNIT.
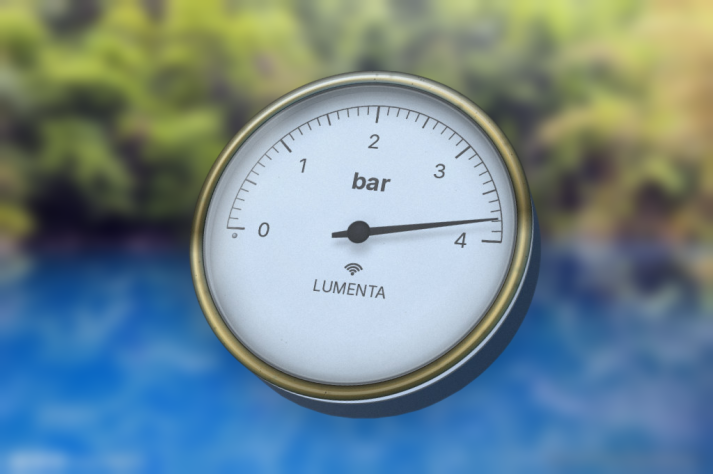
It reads value=3.8 unit=bar
